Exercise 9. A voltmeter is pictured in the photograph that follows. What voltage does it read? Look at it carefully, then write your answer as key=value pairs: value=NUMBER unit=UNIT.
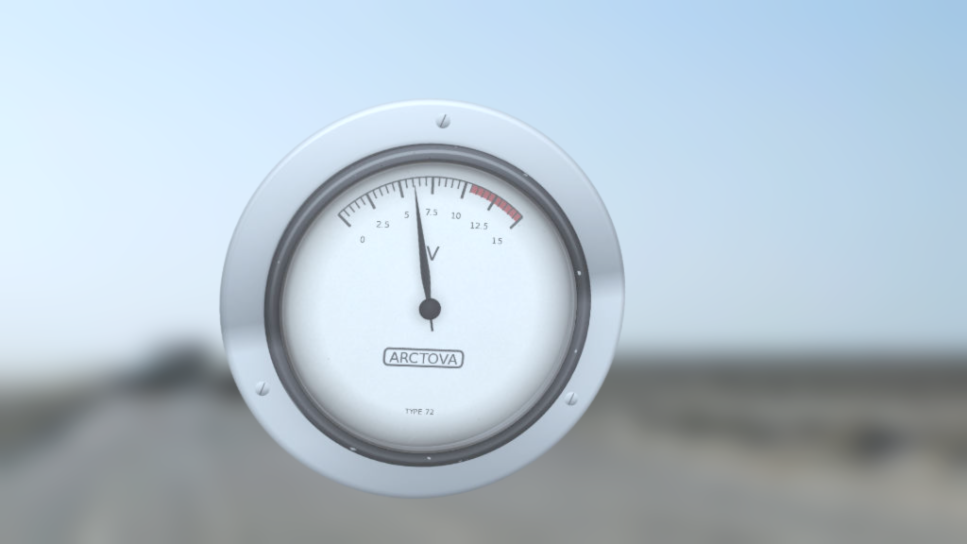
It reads value=6 unit=V
